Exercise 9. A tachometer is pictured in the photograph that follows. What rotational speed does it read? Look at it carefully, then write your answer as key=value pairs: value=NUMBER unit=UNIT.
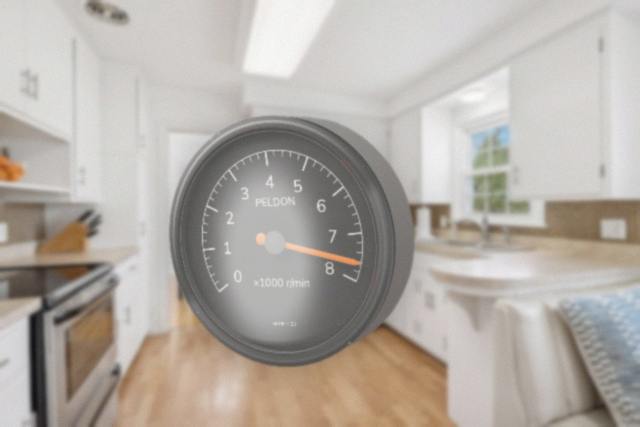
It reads value=7600 unit=rpm
